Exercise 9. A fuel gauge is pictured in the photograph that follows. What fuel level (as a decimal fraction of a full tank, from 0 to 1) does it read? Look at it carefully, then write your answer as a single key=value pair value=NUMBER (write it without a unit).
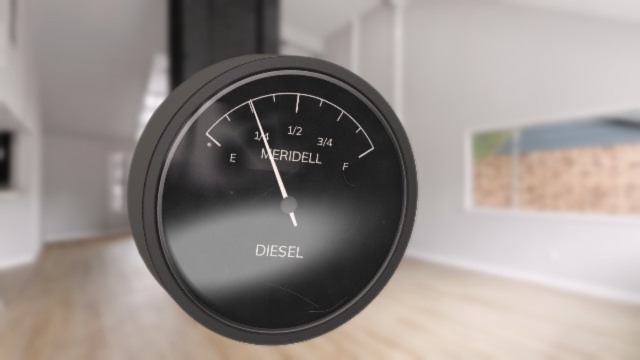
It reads value=0.25
